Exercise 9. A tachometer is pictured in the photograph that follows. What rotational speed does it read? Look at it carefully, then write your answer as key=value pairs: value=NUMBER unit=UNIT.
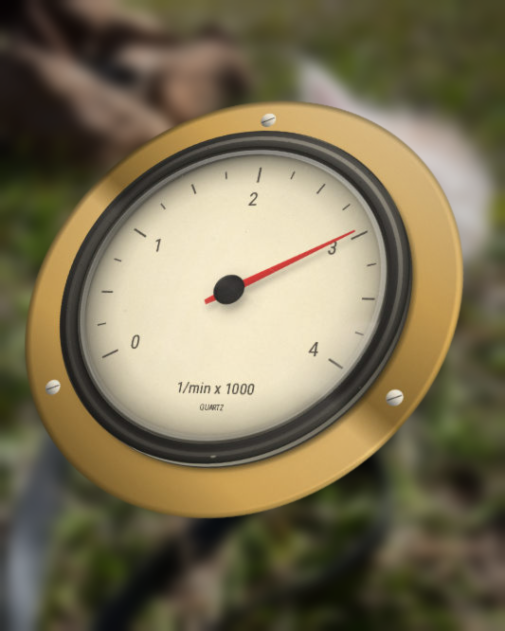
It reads value=3000 unit=rpm
